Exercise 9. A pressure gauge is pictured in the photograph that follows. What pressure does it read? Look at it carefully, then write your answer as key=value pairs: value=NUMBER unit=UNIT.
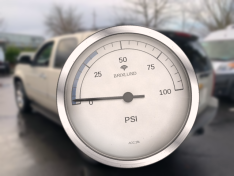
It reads value=2.5 unit=psi
